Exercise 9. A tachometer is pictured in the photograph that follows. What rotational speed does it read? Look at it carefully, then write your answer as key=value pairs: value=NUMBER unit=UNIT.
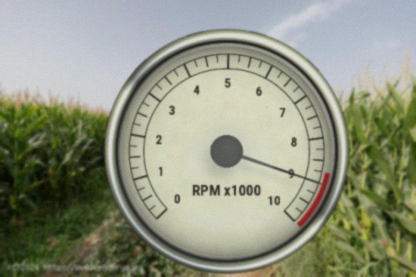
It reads value=9000 unit=rpm
